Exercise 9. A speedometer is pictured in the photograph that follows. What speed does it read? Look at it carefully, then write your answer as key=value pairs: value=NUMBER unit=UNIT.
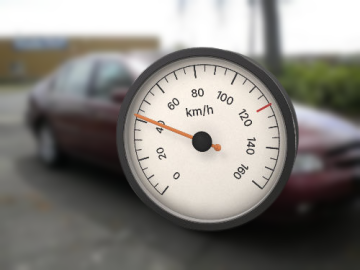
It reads value=42.5 unit=km/h
